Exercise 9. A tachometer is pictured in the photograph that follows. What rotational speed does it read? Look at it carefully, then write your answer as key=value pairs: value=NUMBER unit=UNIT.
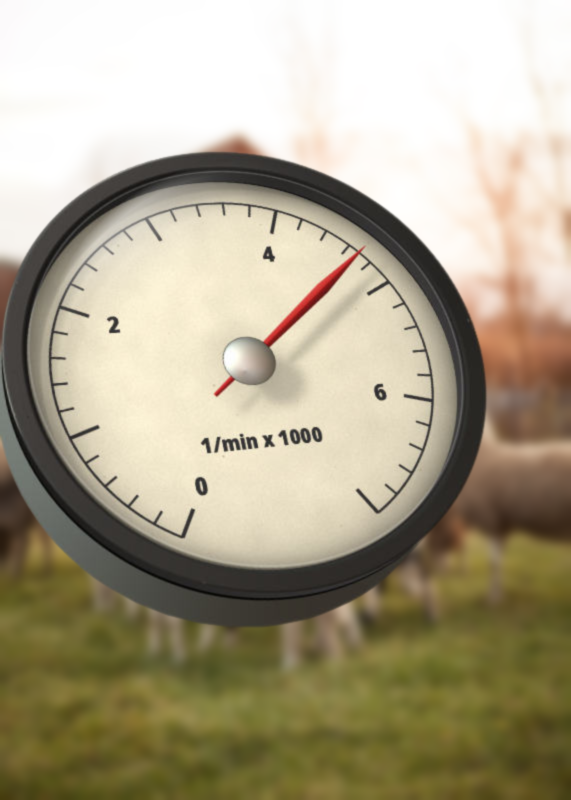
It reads value=4700 unit=rpm
